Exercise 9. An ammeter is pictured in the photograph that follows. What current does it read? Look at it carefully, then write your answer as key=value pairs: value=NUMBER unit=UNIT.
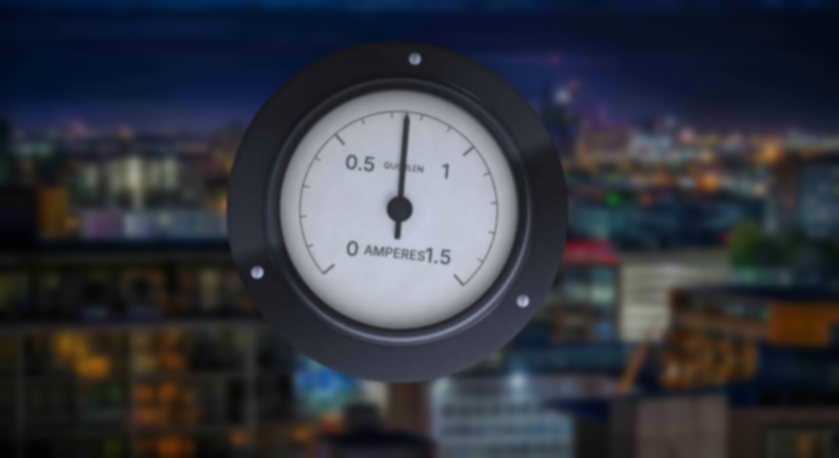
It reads value=0.75 unit=A
